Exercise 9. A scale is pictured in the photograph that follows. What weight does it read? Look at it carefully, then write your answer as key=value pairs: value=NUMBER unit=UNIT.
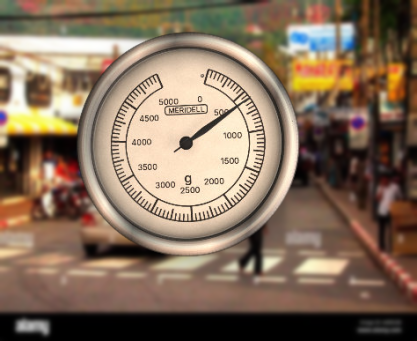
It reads value=600 unit=g
